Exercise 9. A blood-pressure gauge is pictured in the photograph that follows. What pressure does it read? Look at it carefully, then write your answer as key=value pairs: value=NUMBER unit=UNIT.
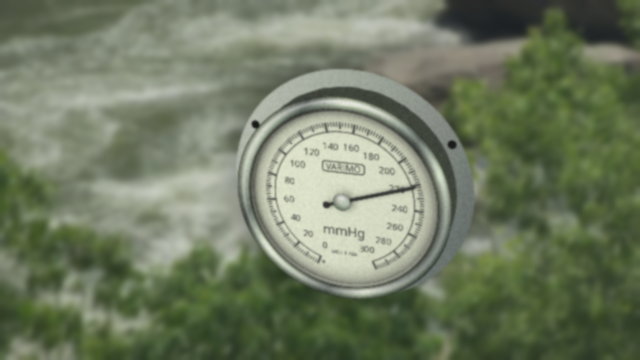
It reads value=220 unit=mmHg
